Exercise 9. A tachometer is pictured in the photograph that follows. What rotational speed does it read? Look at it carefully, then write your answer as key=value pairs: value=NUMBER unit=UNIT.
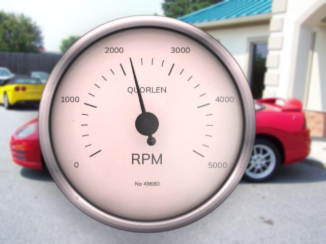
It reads value=2200 unit=rpm
